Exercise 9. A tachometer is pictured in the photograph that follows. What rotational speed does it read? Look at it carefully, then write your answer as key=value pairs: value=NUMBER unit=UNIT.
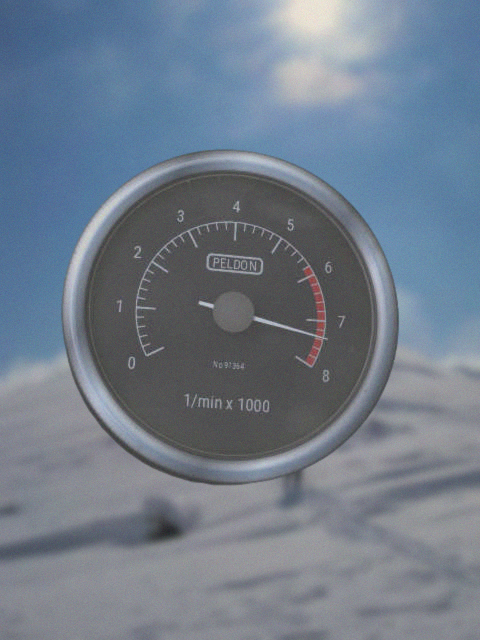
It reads value=7400 unit=rpm
